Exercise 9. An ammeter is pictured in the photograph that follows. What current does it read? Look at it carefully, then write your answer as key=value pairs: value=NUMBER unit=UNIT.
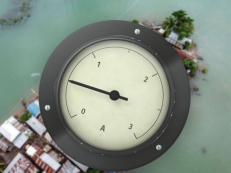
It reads value=0.5 unit=A
